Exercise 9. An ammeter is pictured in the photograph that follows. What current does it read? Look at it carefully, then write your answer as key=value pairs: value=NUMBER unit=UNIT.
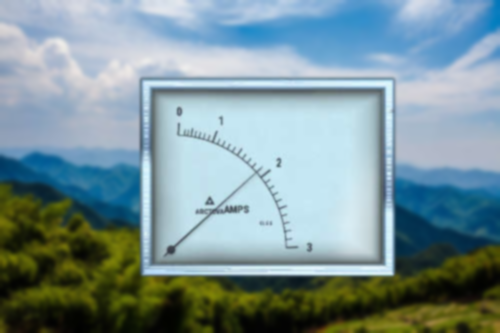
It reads value=1.9 unit=A
